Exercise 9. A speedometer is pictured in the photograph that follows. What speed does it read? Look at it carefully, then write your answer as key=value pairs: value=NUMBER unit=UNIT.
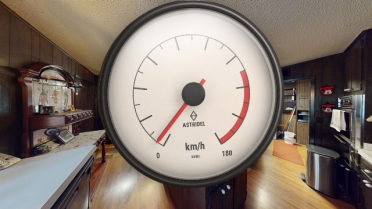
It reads value=5 unit=km/h
